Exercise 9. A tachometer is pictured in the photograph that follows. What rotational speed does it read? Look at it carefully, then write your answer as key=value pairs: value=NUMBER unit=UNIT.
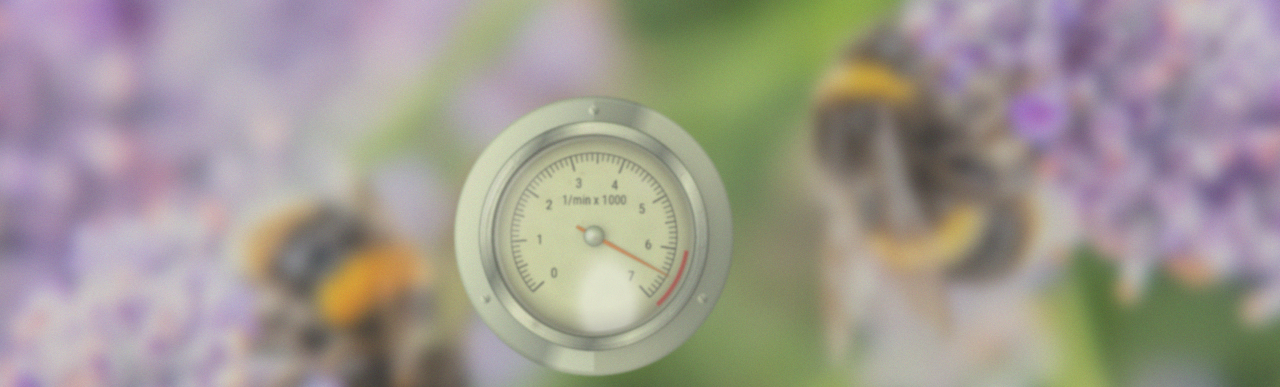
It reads value=6500 unit=rpm
